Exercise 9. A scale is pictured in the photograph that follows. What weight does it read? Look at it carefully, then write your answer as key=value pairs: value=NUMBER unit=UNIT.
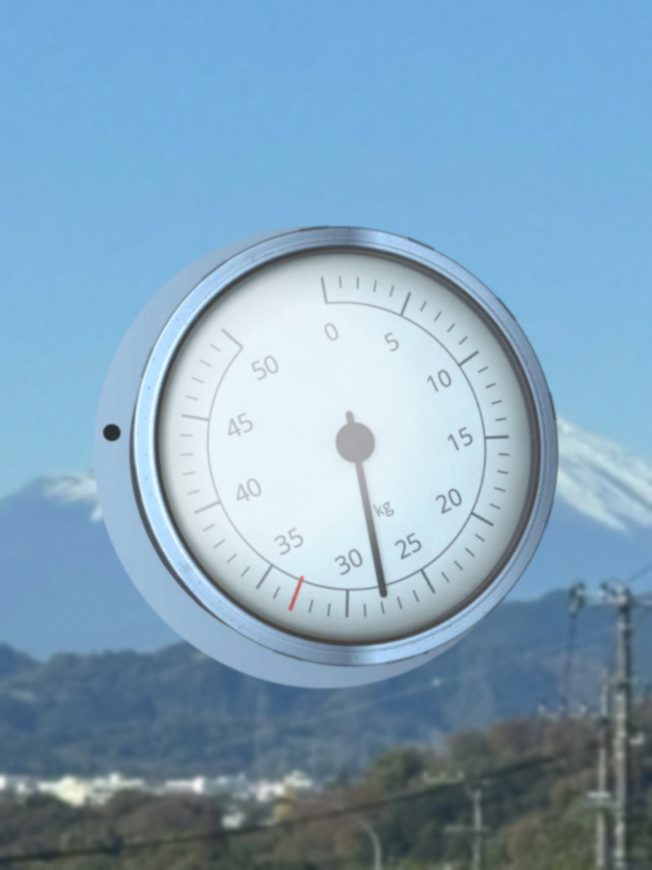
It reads value=28 unit=kg
